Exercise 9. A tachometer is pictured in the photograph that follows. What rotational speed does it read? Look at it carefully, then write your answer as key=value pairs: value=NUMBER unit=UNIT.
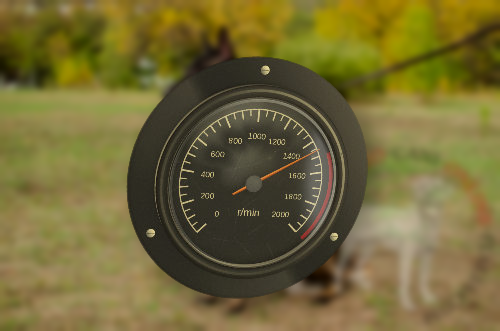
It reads value=1450 unit=rpm
